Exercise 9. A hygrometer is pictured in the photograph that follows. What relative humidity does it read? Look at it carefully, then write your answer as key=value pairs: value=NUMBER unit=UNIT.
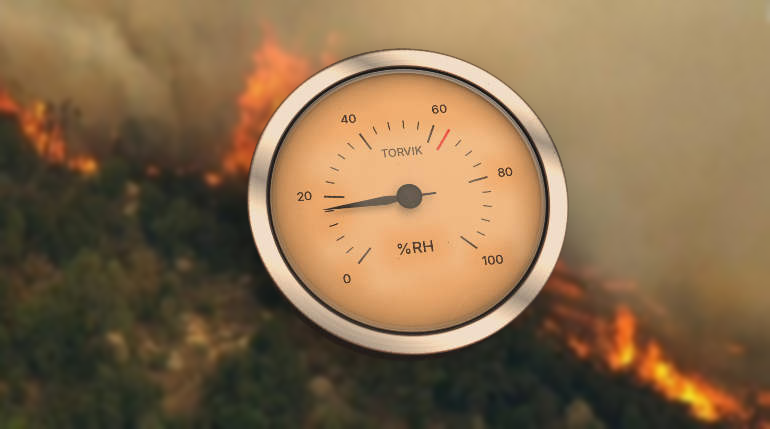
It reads value=16 unit=%
